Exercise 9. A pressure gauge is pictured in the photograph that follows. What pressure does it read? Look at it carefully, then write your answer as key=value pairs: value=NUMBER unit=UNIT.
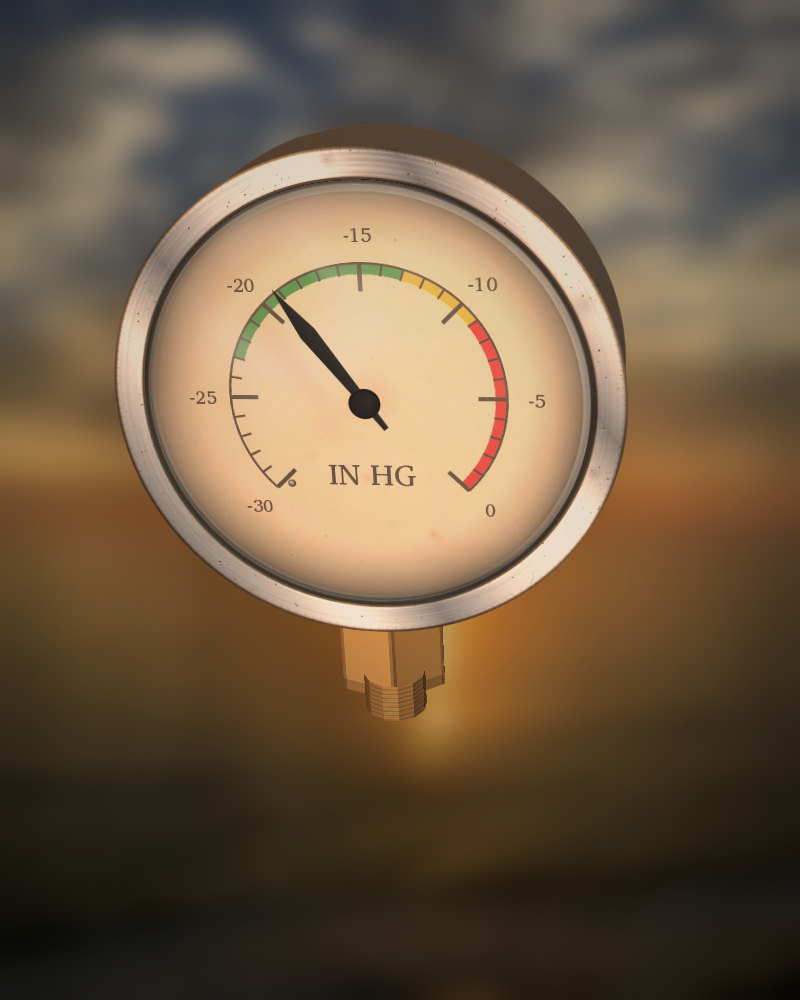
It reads value=-19 unit=inHg
